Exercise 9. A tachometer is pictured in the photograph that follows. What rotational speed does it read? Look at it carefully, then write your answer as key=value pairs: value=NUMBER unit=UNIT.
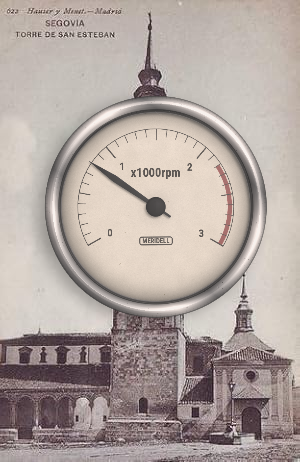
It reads value=800 unit=rpm
